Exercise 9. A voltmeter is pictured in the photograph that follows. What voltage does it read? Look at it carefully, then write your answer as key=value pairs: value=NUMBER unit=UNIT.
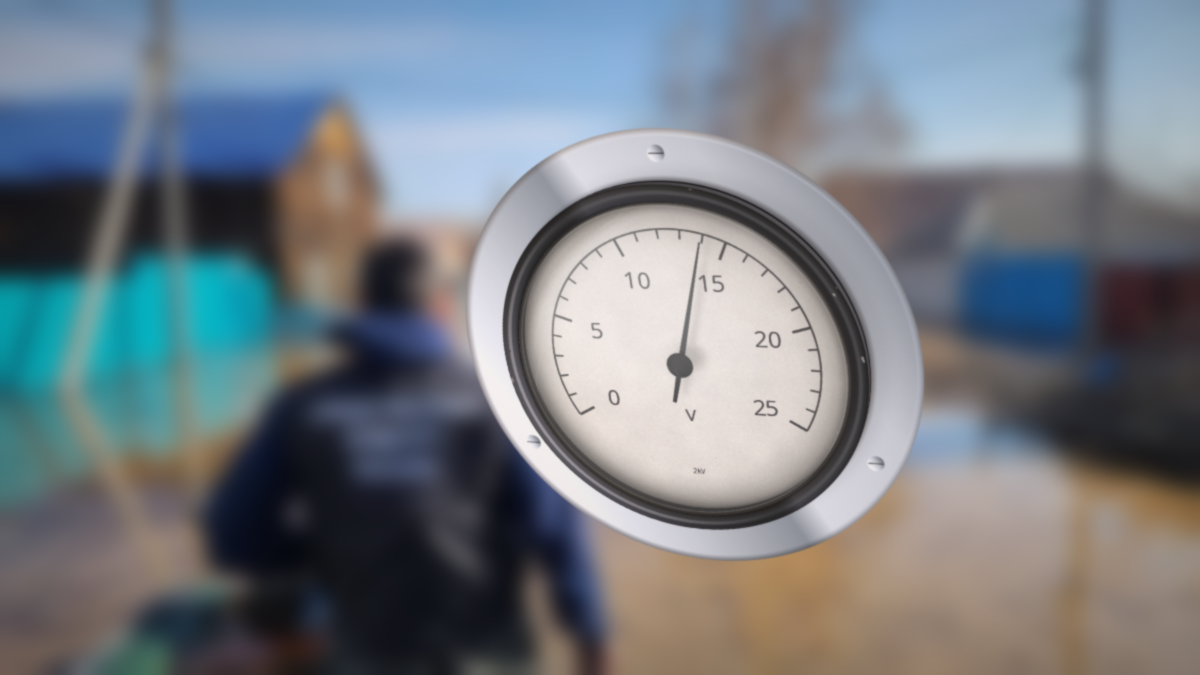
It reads value=14 unit=V
